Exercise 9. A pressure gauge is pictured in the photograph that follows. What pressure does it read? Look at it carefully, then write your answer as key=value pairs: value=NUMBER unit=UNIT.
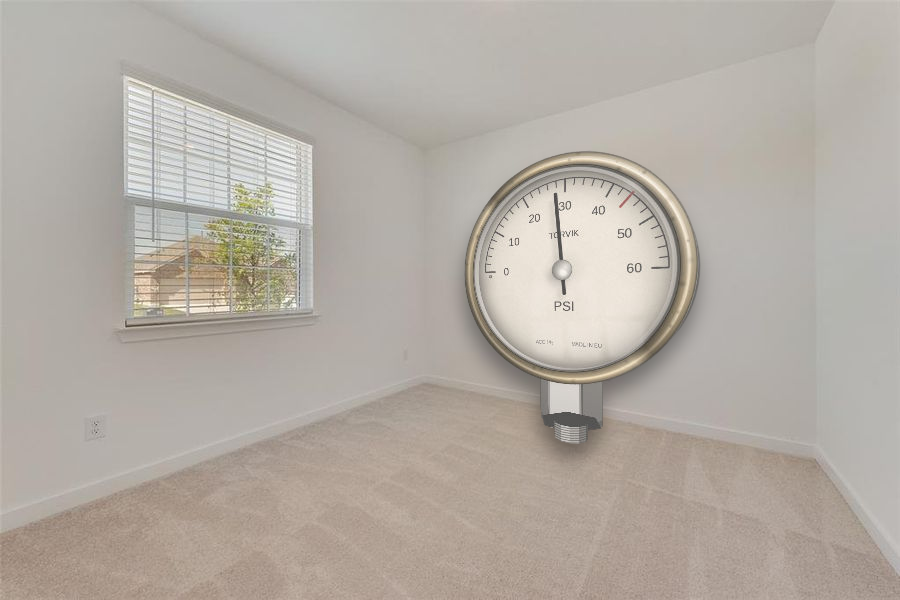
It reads value=28 unit=psi
